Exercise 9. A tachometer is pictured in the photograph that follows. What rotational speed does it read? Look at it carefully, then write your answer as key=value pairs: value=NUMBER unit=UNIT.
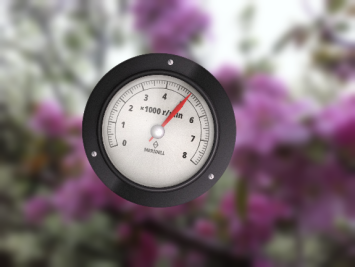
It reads value=5000 unit=rpm
